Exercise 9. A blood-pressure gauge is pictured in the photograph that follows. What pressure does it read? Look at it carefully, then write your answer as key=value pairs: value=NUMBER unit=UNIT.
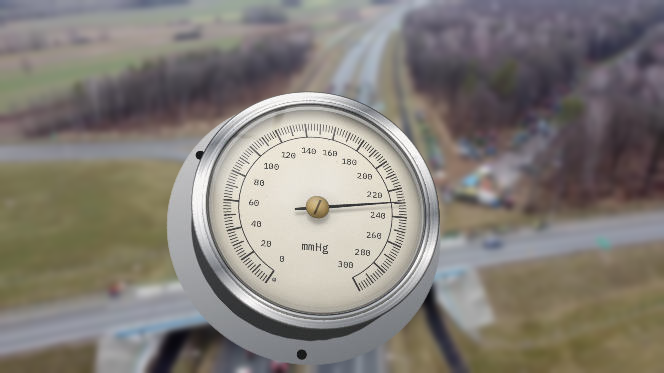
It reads value=230 unit=mmHg
